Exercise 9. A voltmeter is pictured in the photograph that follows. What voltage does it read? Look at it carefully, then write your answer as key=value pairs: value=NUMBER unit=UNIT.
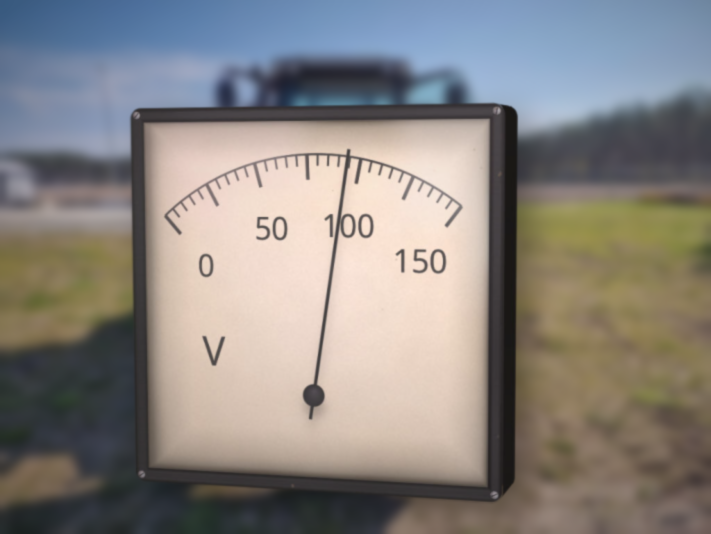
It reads value=95 unit=V
